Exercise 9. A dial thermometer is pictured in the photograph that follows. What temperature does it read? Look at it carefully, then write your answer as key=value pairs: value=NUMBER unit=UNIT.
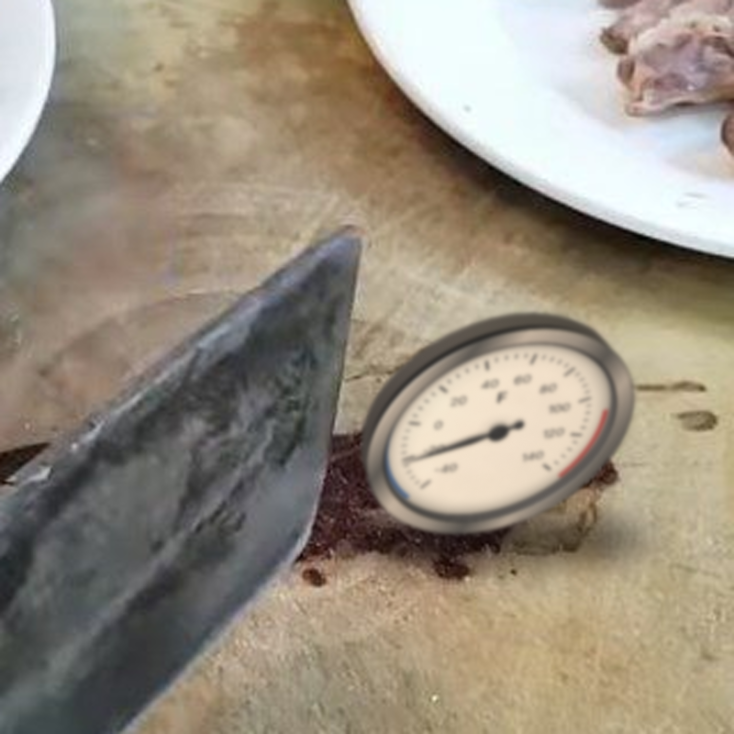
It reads value=-20 unit=°F
